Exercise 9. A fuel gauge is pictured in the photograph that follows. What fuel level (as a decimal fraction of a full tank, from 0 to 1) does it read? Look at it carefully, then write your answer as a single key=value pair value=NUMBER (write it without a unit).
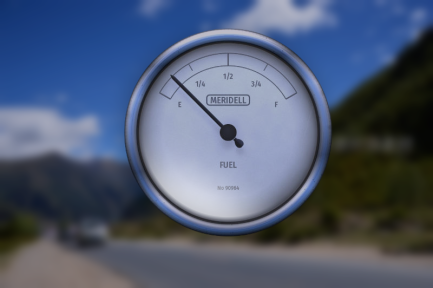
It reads value=0.125
